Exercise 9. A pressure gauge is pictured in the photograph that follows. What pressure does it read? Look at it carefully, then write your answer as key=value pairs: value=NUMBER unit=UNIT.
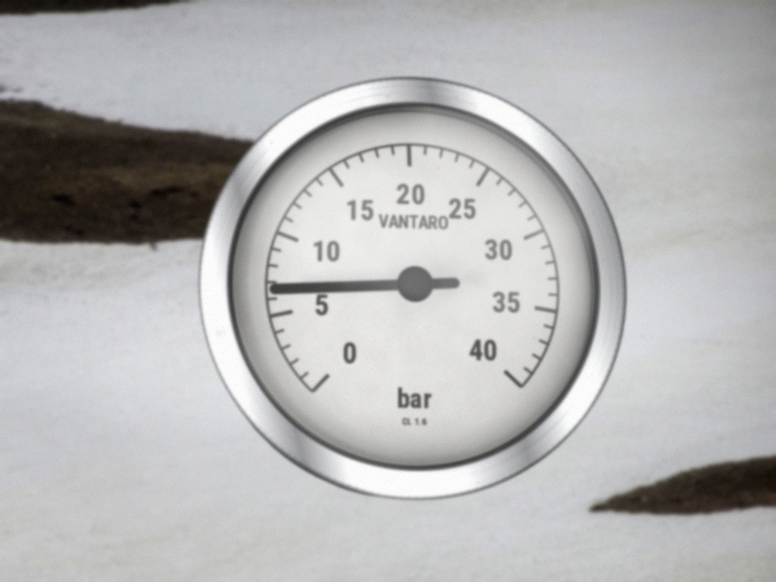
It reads value=6.5 unit=bar
